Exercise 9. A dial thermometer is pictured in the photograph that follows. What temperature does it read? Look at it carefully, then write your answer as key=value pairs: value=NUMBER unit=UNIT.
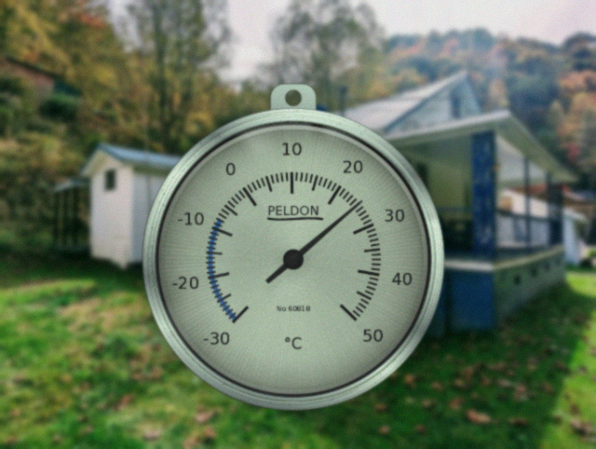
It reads value=25 unit=°C
